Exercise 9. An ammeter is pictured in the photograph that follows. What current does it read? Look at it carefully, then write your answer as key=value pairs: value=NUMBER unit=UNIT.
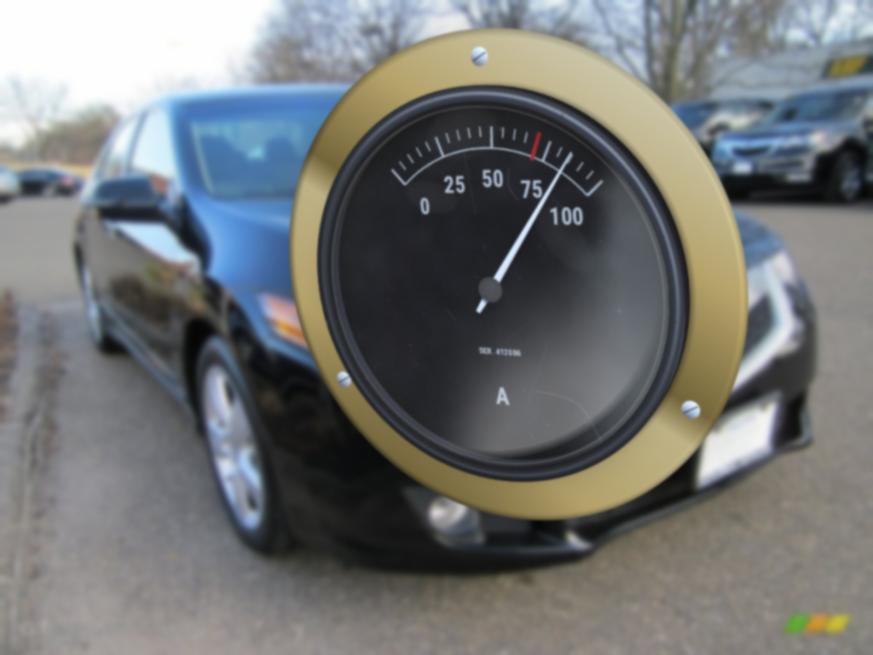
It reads value=85 unit=A
